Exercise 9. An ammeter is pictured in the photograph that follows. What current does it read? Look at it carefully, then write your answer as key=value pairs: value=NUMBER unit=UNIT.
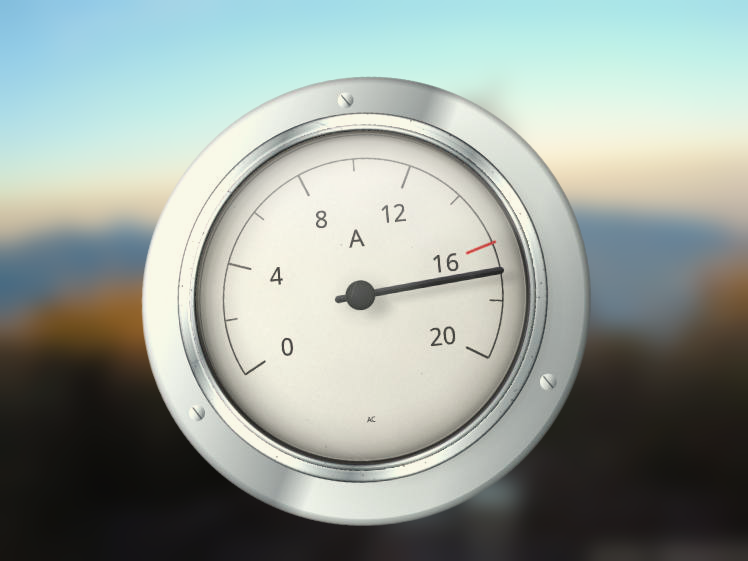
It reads value=17 unit=A
